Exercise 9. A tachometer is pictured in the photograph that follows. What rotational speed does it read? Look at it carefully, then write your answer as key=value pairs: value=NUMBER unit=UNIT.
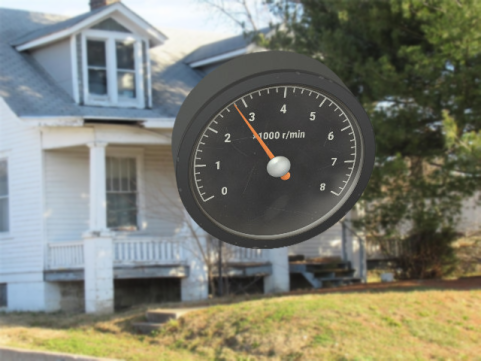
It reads value=2800 unit=rpm
